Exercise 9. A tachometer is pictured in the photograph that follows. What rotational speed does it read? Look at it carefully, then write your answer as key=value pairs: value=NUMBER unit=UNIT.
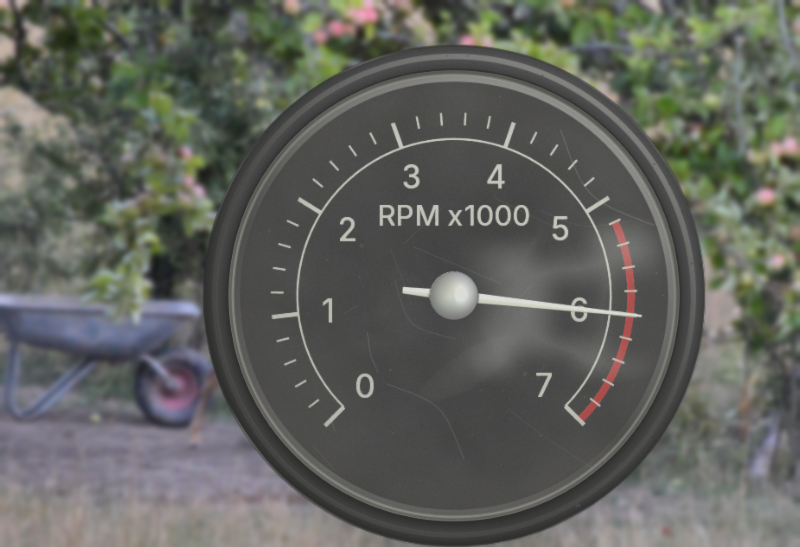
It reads value=6000 unit=rpm
